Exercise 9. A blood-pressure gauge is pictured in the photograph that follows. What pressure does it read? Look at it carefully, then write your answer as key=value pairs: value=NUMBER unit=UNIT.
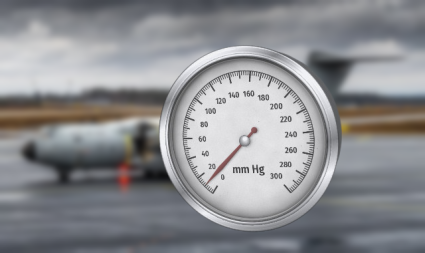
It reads value=10 unit=mmHg
